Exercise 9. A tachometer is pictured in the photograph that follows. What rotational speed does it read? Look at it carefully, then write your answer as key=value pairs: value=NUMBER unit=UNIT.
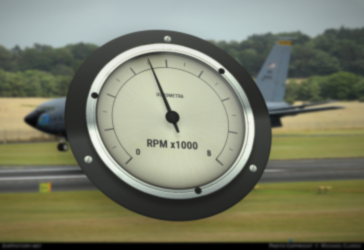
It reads value=3500 unit=rpm
